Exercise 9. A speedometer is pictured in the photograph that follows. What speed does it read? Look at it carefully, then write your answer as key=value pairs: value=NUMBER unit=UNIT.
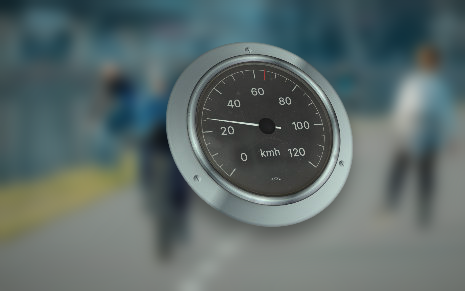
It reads value=25 unit=km/h
